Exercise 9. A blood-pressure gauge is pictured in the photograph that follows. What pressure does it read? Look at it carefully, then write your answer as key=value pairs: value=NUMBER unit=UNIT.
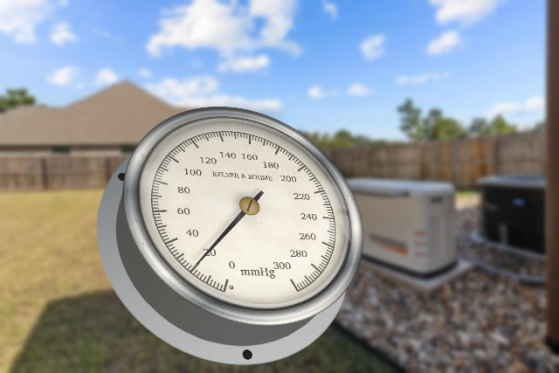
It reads value=20 unit=mmHg
